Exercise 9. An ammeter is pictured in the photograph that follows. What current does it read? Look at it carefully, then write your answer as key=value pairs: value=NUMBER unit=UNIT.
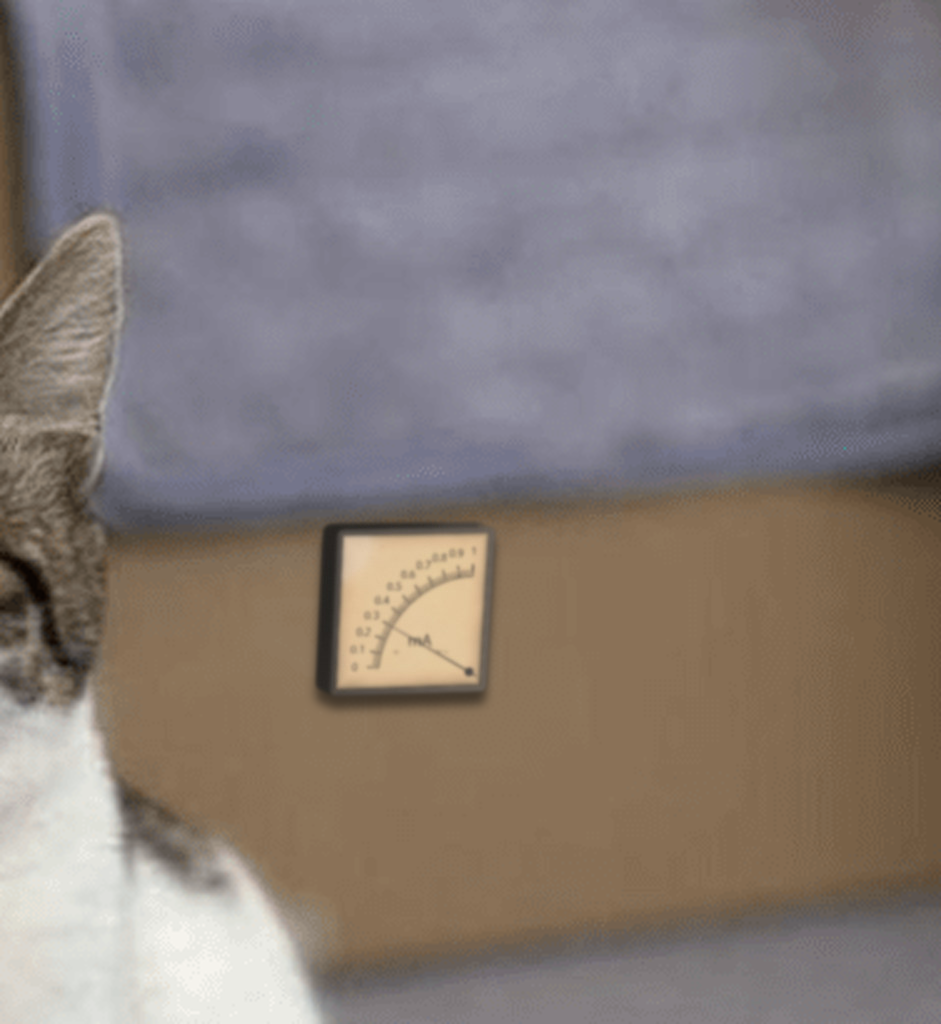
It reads value=0.3 unit=mA
